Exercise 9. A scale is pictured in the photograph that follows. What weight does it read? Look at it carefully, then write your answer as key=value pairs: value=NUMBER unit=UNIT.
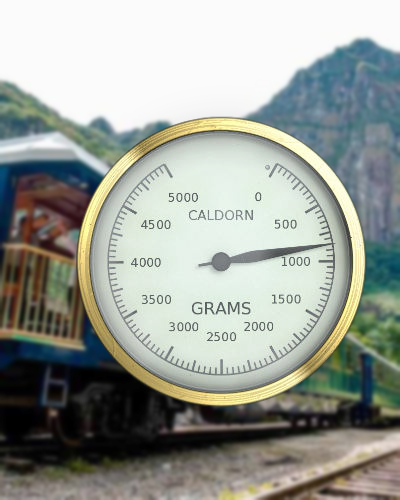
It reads value=850 unit=g
